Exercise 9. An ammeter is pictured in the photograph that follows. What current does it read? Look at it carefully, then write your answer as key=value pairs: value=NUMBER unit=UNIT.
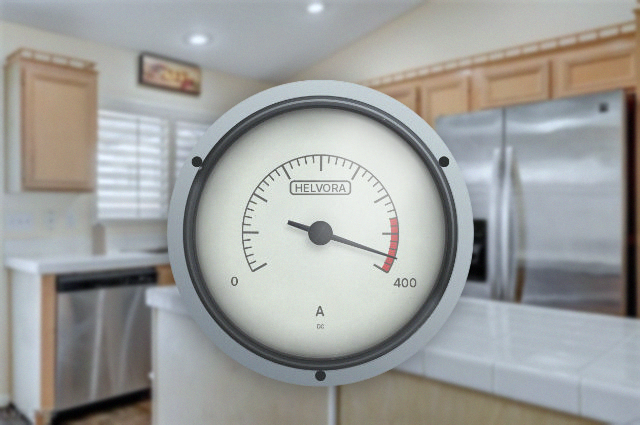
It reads value=380 unit=A
